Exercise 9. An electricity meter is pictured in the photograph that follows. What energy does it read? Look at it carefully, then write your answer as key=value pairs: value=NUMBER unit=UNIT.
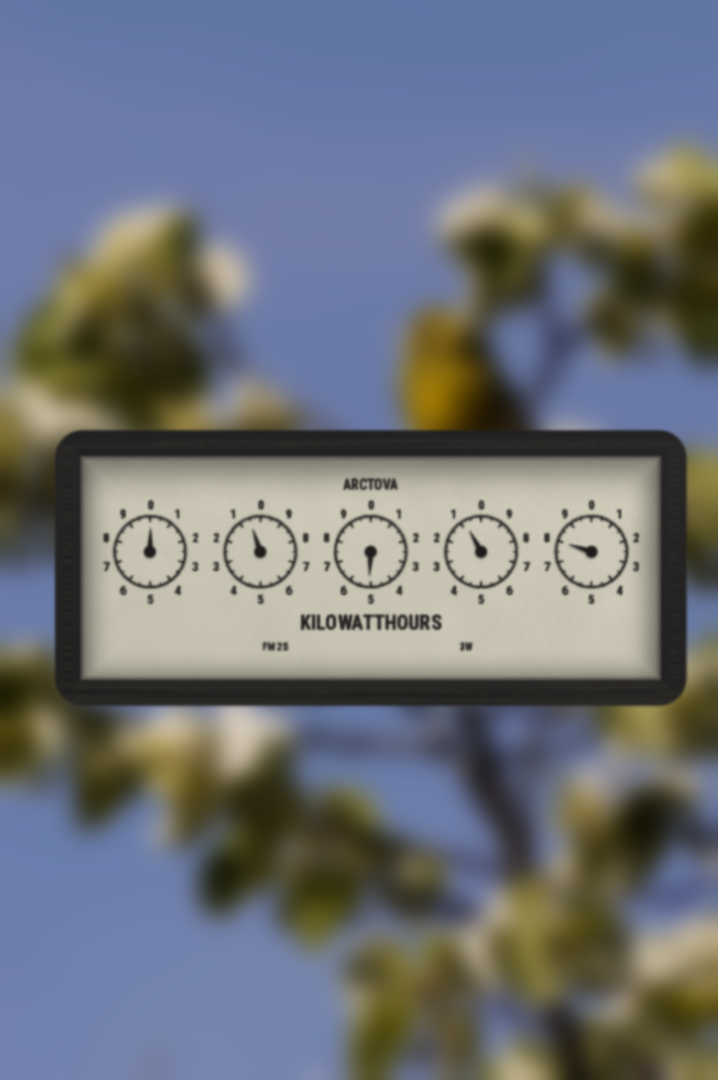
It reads value=508 unit=kWh
